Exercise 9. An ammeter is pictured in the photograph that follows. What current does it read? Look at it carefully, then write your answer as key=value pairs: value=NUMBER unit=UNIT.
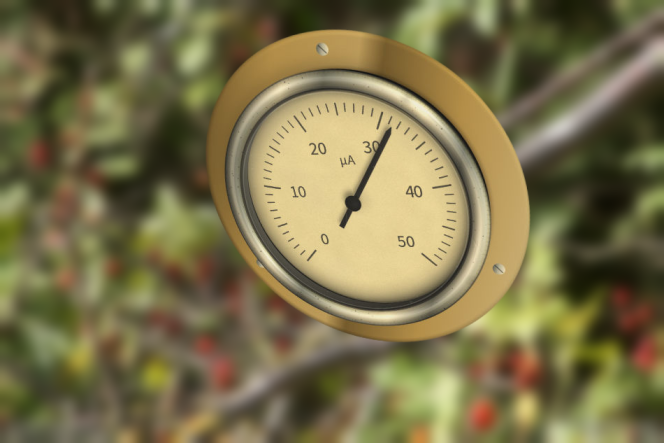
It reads value=31.5 unit=µA
